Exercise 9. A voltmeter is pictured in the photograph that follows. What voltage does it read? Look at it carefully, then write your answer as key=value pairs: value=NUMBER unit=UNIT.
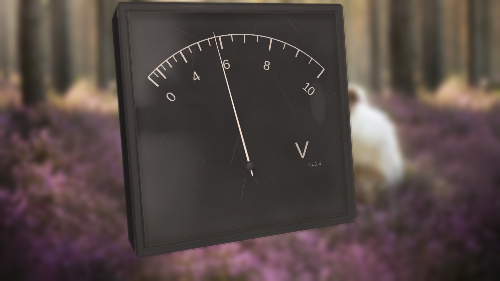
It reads value=5.75 unit=V
